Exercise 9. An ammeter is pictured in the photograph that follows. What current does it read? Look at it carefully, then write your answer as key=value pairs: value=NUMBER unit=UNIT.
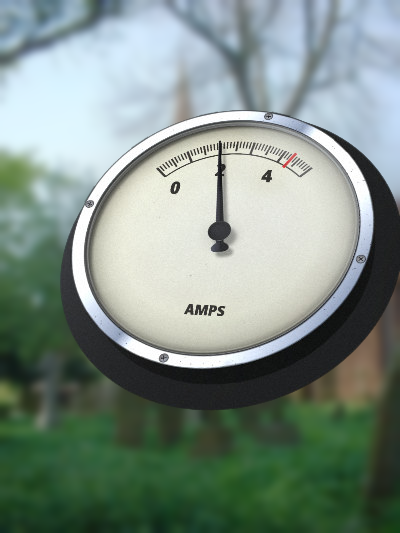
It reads value=2 unit=A
